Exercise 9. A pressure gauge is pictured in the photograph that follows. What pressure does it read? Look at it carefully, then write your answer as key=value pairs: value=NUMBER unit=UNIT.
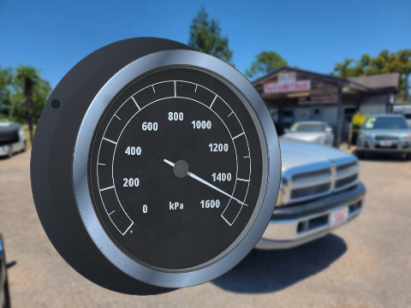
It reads value=1500 unit=kPa
